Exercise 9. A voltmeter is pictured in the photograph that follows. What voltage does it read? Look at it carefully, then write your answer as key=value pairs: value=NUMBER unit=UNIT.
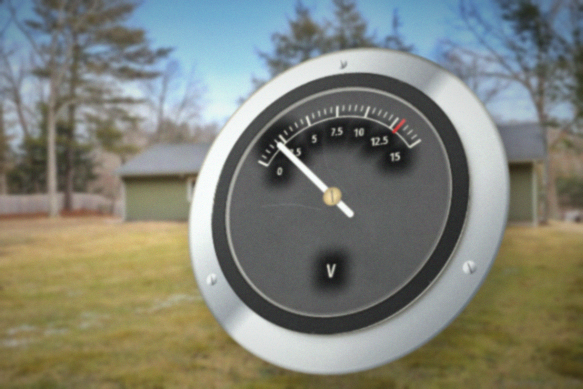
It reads value=2 unit=V
